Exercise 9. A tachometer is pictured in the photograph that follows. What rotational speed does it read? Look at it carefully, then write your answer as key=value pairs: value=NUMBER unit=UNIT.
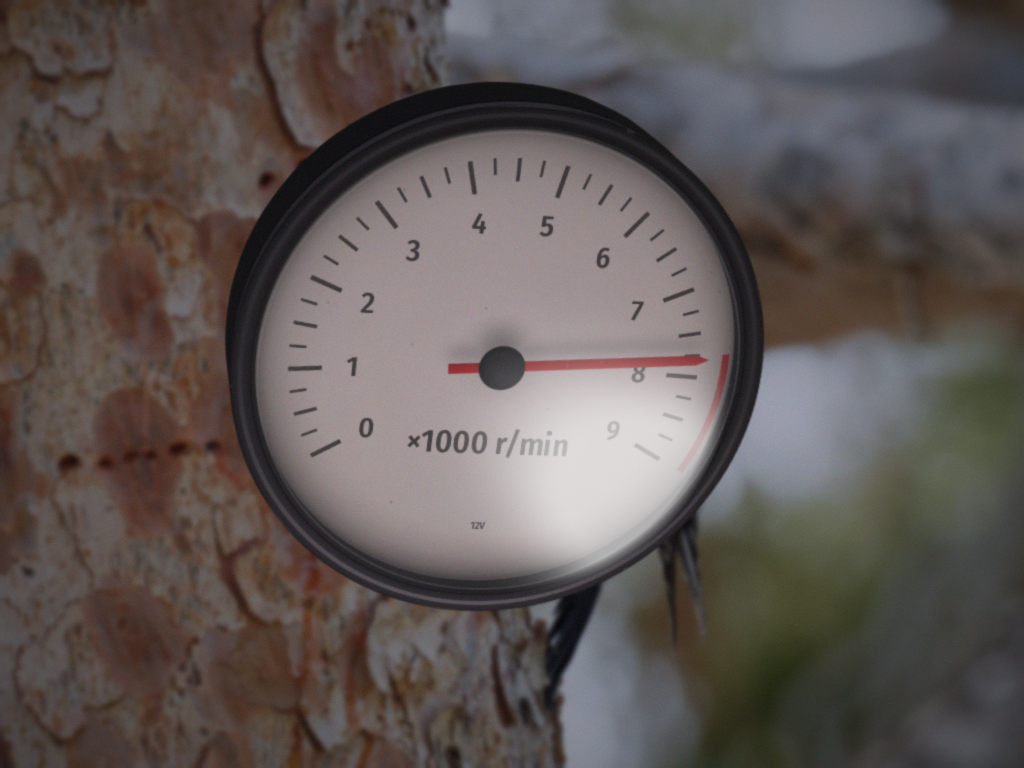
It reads value=7750 unit=rpm
